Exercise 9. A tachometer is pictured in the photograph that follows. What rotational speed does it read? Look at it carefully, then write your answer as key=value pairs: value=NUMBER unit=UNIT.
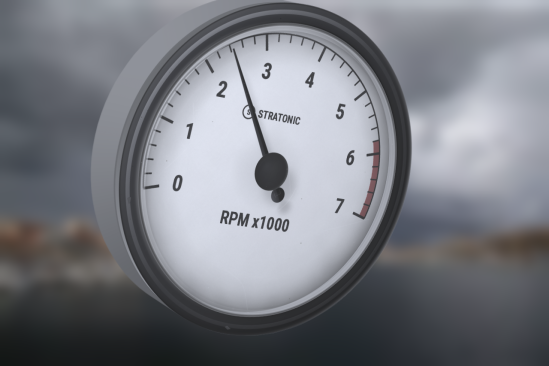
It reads value=2400 unit=rpm
